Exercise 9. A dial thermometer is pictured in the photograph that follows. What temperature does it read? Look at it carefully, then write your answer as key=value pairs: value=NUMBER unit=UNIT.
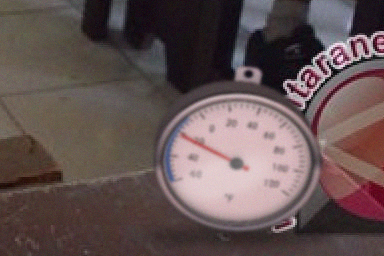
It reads value=-20 unit=°F
